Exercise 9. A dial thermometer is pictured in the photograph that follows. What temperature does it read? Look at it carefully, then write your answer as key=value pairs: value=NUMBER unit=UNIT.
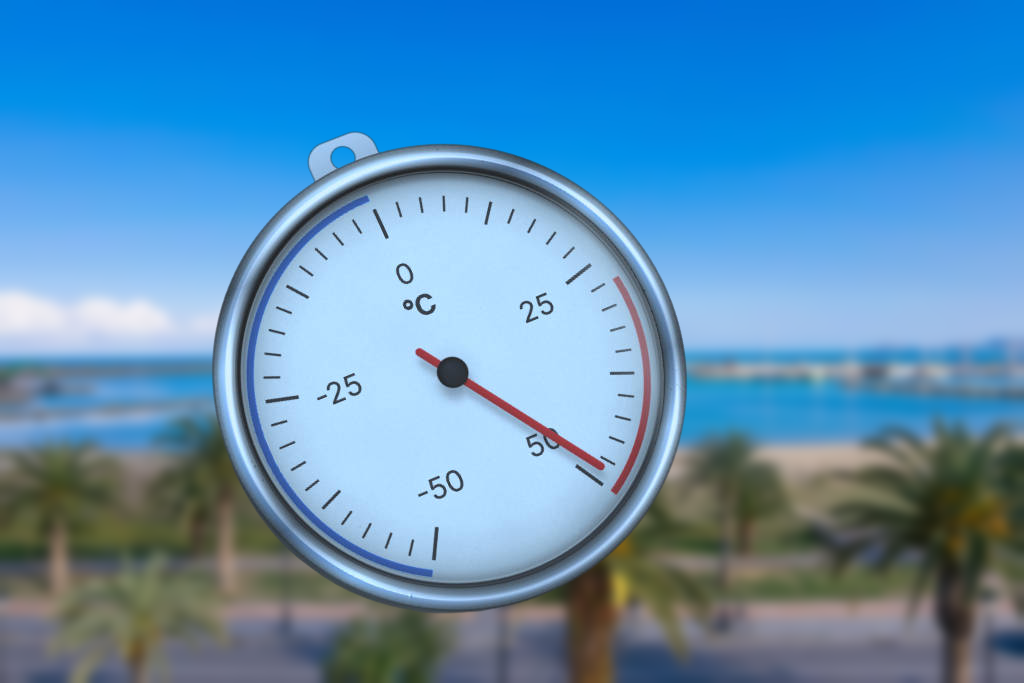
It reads value=48.75 unit=°C
